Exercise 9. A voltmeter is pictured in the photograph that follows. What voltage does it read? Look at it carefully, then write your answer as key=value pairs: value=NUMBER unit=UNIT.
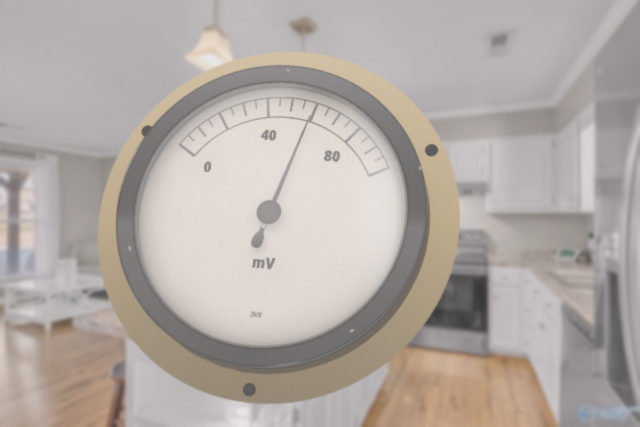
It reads value=60 unit=mV
